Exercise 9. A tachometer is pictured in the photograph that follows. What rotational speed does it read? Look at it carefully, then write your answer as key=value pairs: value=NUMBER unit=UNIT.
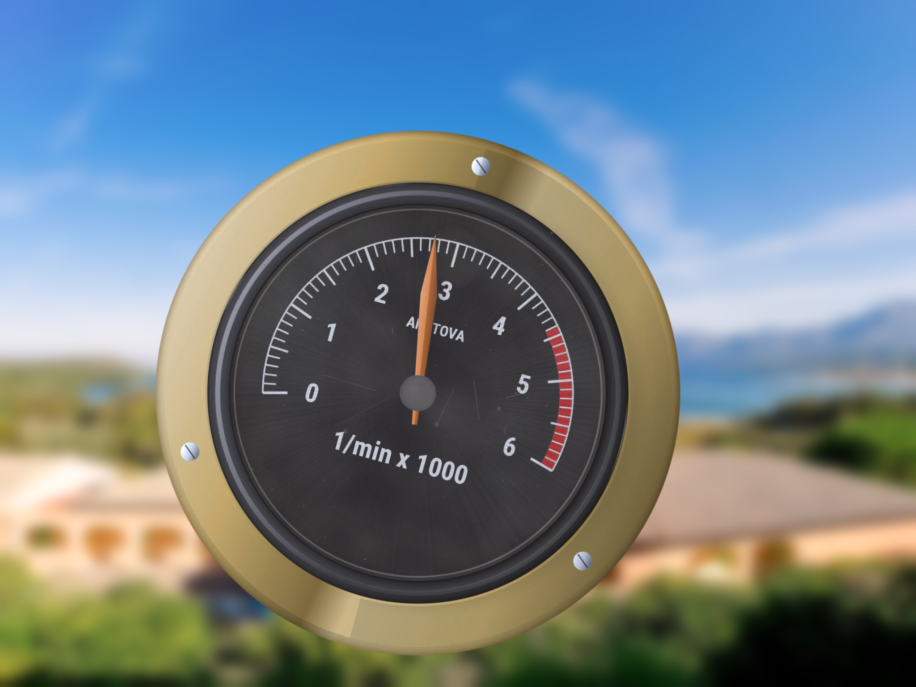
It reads value=2750 unit=rpm
